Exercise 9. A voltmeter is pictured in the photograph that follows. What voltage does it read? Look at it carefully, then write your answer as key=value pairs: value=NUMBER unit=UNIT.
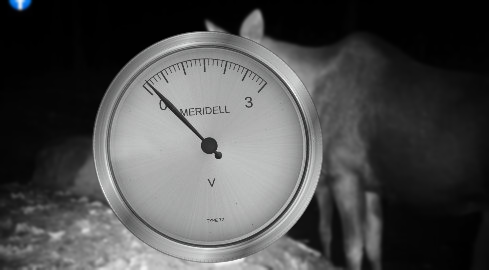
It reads value=0.1 unit=V
